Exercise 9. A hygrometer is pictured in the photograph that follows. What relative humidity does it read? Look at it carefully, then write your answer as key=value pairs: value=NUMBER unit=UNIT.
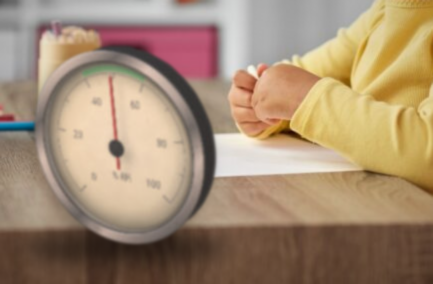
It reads value=50 unit=%
